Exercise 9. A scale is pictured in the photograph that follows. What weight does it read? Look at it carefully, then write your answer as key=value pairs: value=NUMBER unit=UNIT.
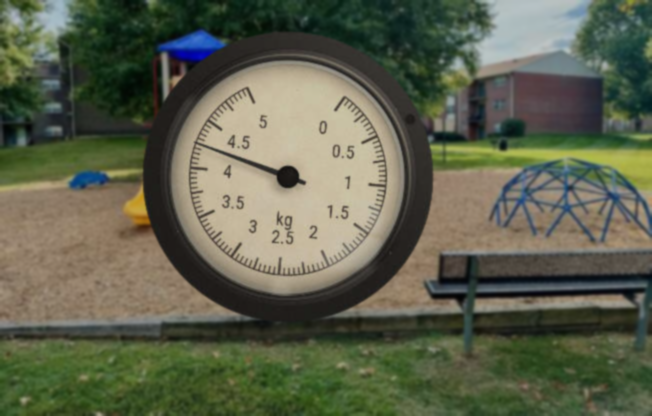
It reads value=4.25 unit=kg
